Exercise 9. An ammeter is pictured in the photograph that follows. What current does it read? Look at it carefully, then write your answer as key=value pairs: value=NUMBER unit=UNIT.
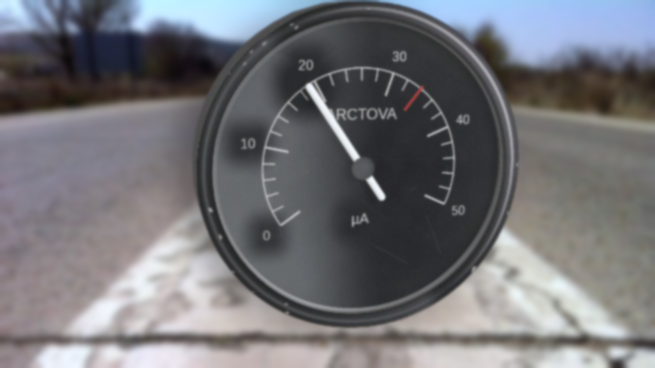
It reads value=19 unit=µA
